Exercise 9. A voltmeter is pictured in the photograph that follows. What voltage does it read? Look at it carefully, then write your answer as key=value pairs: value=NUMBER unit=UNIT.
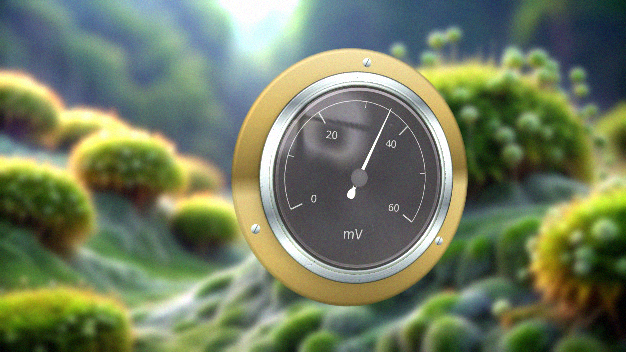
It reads value=35 unit=mV
